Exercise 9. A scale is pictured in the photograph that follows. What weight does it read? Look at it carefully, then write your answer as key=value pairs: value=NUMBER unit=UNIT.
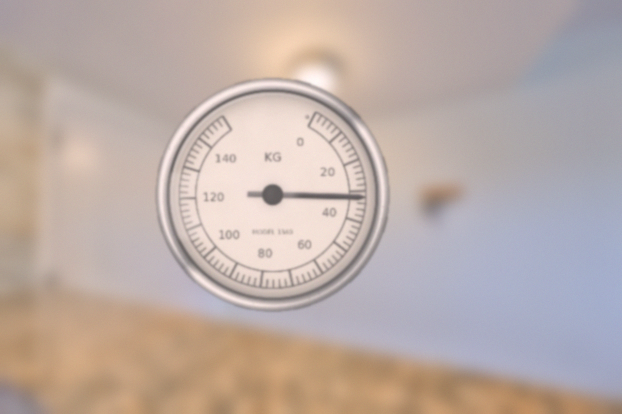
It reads value=32 unit=kg
